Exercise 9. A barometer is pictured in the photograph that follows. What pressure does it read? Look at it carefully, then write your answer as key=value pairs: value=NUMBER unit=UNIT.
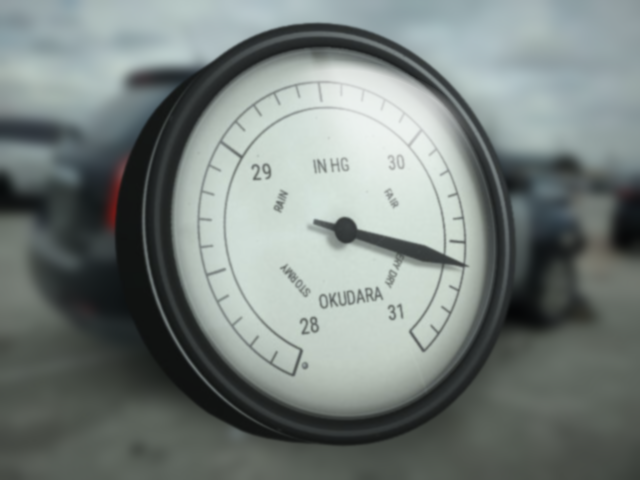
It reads value=30.6 unit=inHg
